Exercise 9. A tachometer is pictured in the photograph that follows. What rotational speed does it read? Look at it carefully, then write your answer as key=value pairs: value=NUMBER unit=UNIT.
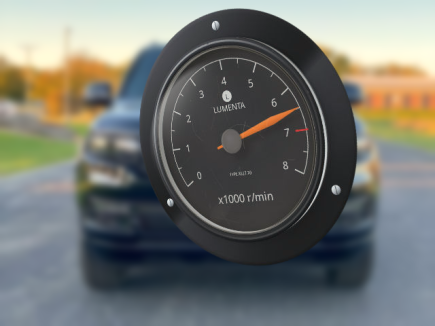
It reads value=6500 unit=rpm
